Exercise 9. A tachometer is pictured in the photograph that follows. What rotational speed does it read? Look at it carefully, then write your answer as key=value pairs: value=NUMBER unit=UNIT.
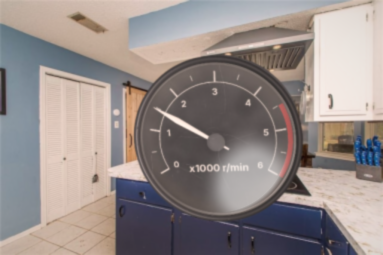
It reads value=1500 unit=rpm
